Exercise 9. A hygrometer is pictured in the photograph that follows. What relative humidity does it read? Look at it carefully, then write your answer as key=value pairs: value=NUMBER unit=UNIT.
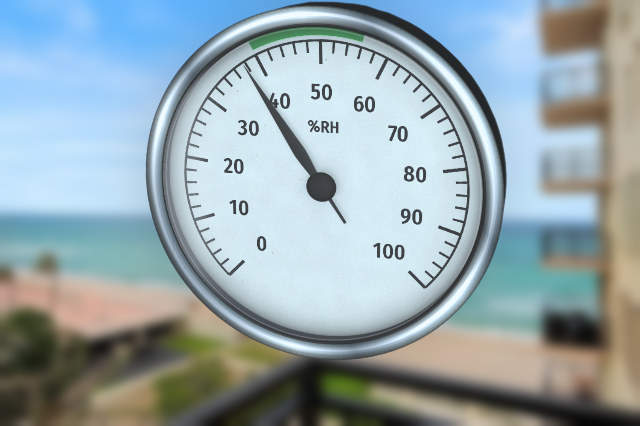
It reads value=38 unit=%
